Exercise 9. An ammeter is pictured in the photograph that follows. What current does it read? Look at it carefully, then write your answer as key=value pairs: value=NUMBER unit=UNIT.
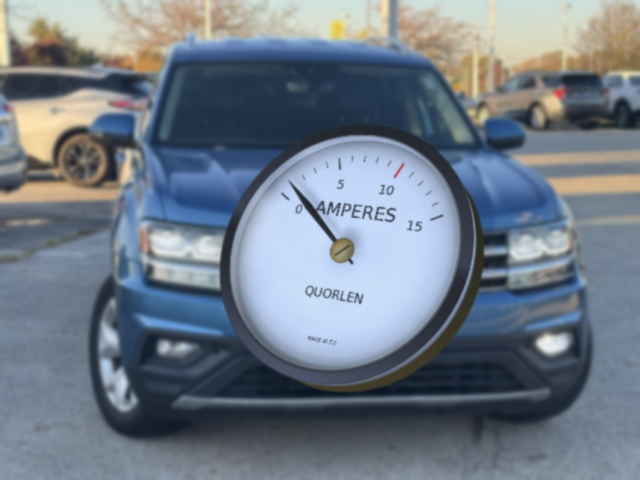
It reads value=1 unit=A
